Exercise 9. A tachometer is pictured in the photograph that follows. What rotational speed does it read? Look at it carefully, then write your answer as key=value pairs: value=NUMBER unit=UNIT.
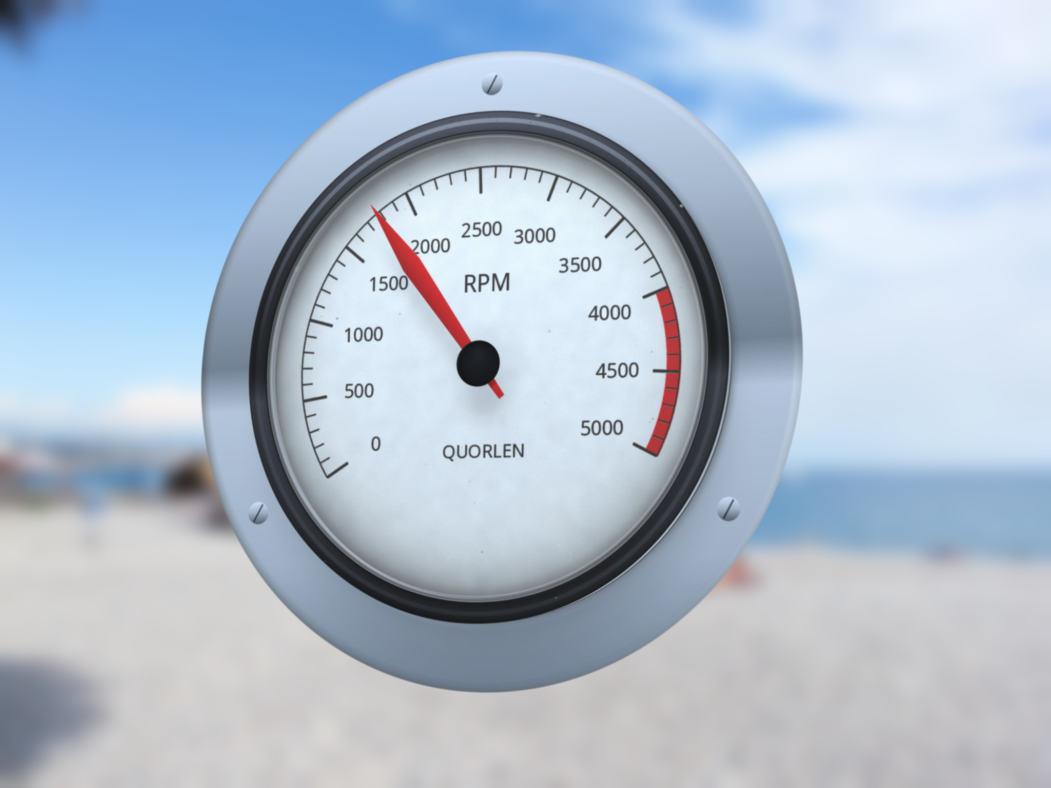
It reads value=1800 unit=rpm
